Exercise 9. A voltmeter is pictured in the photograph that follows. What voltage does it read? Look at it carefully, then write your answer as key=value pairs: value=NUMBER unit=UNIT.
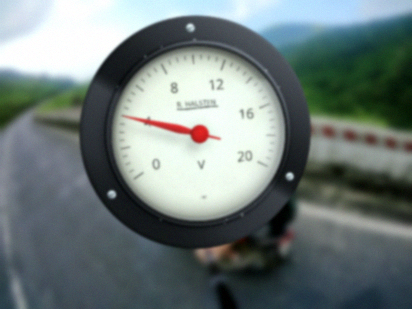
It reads value=4 unit=V
